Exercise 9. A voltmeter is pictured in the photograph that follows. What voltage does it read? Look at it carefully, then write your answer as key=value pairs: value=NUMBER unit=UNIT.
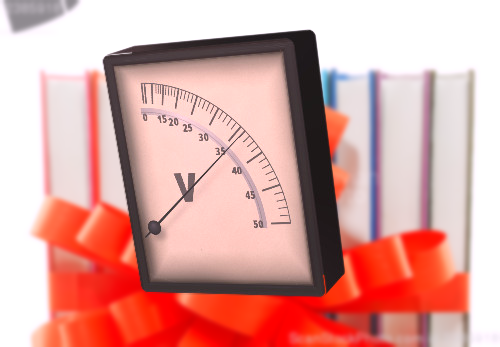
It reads value=36 unit=V
